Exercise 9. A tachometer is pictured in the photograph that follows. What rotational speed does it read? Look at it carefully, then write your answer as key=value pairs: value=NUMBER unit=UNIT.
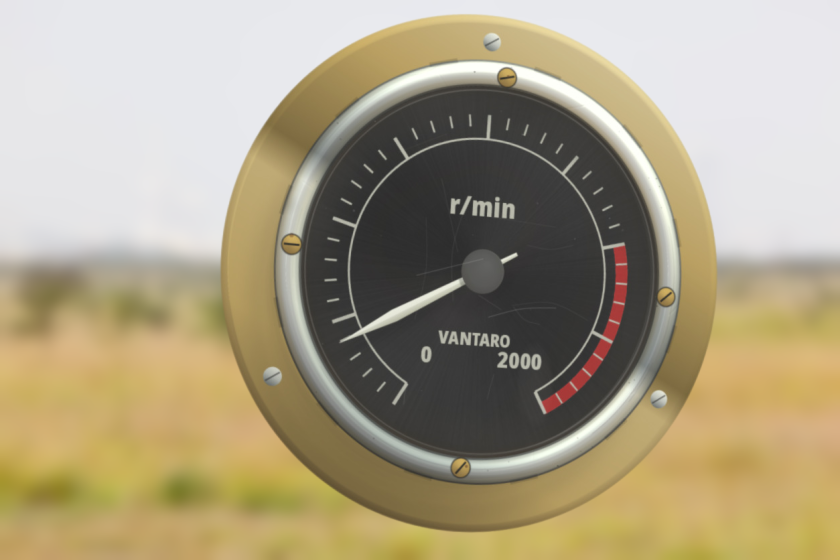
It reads value=200 unit=rpm
